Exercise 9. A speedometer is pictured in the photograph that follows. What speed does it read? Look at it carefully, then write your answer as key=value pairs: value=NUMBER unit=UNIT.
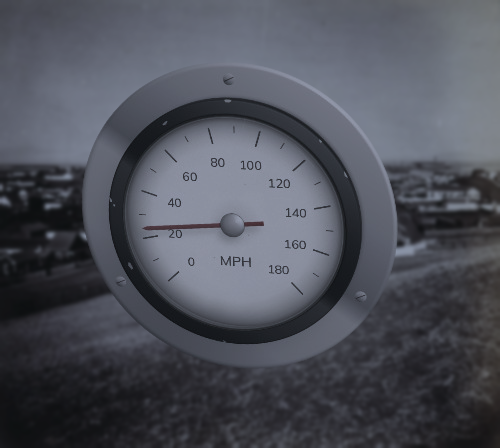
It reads value=25 unit=mph
